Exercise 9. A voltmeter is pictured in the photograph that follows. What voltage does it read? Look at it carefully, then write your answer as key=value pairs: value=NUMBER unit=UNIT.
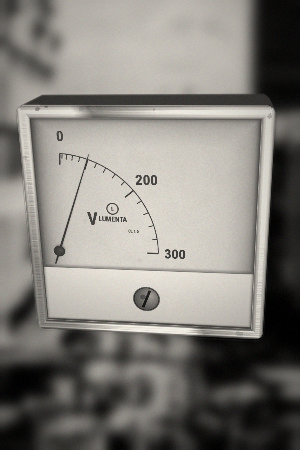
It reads value=100 unit=V
